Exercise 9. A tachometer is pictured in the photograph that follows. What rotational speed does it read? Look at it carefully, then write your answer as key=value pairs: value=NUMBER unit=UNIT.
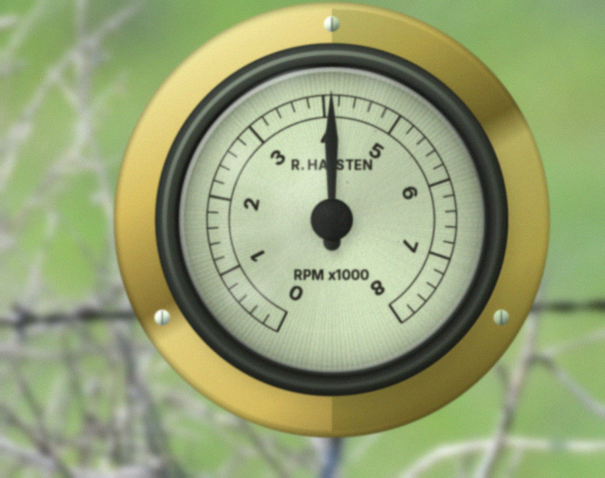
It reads value=4100 unit=rpm
